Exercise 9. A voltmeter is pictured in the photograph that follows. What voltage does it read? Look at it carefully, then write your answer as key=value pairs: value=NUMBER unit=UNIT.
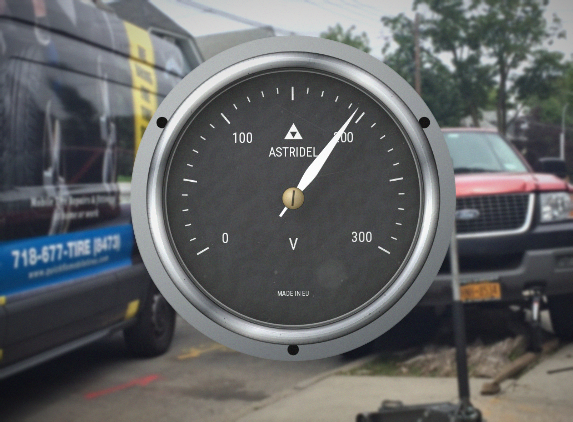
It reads value=195 unit=V
